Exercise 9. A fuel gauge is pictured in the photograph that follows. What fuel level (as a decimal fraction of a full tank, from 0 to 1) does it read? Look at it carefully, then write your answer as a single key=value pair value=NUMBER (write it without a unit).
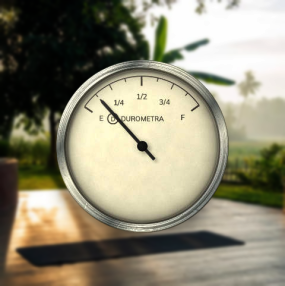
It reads value=0.125
